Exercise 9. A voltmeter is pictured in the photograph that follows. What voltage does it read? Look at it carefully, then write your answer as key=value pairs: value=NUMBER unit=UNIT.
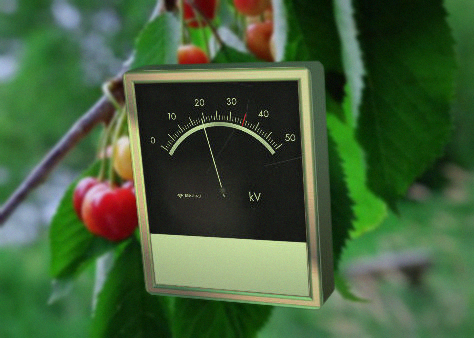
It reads value=20 unit=kV
